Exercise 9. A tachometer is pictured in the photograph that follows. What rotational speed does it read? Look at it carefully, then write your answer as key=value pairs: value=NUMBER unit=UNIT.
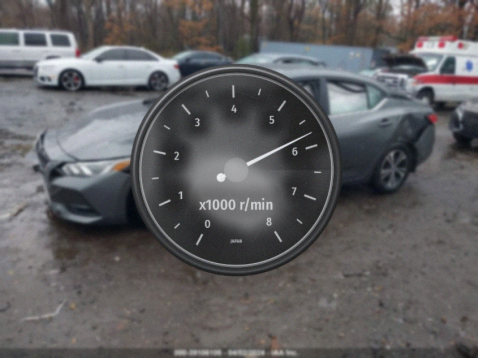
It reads value=5750 unit=rpm
